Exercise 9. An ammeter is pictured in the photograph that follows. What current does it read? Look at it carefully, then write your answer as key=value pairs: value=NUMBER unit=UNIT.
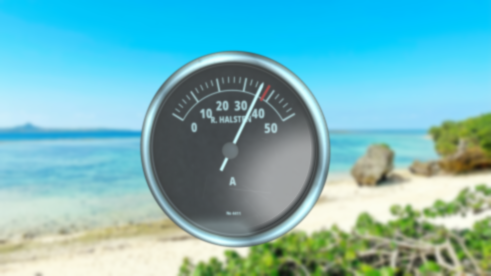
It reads value=36 unit=A
